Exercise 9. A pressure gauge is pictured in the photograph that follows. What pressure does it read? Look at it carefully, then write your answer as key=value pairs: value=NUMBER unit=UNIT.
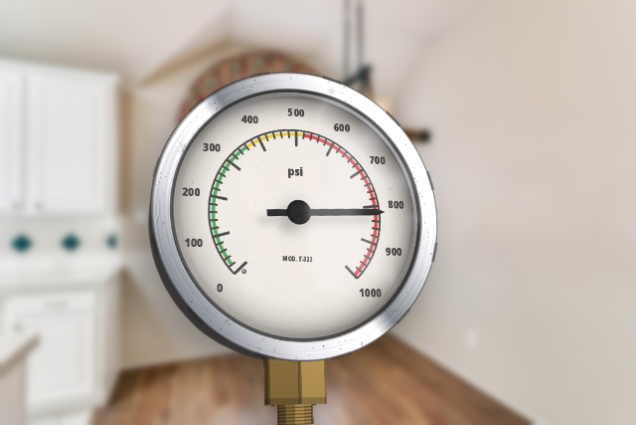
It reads value=820 unit=psi
